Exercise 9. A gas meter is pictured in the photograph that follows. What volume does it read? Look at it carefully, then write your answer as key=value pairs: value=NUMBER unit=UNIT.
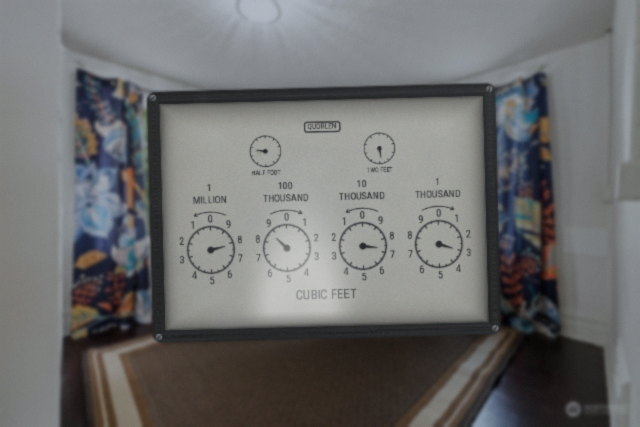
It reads value=787300 unit=ft³
